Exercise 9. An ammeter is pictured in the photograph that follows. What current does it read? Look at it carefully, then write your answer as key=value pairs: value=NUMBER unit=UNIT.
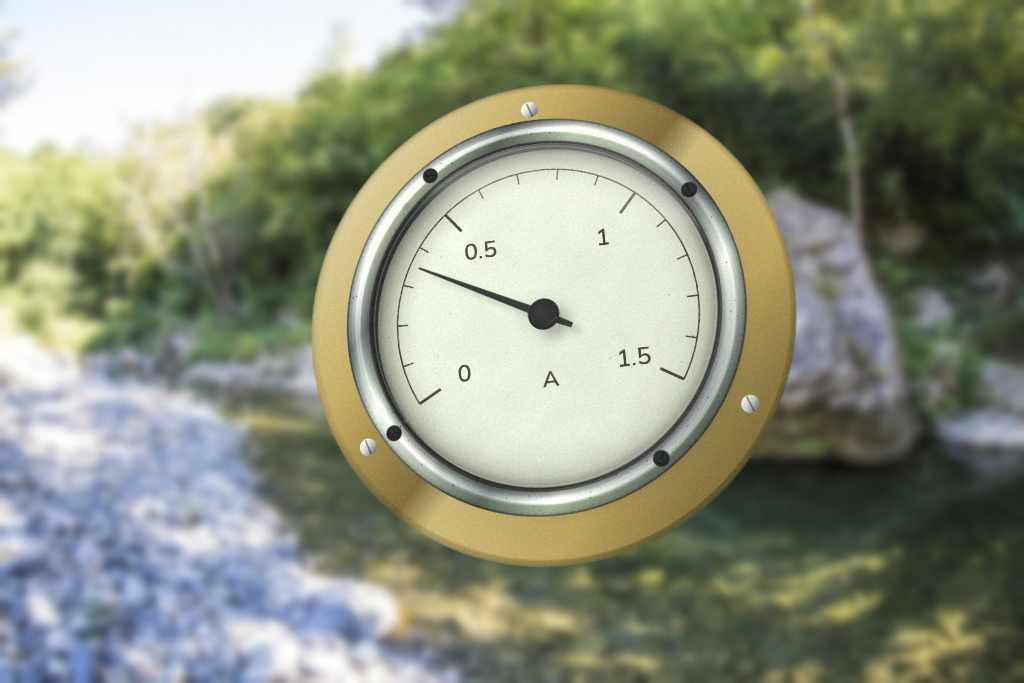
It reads value=0.35 unit=A
